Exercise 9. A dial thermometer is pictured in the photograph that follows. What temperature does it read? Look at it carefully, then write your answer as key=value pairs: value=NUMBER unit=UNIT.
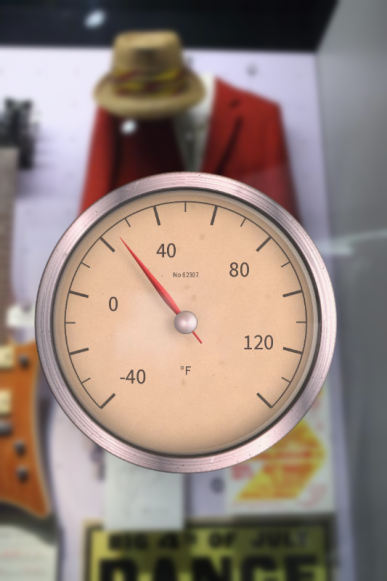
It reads value=25 unit=°F
